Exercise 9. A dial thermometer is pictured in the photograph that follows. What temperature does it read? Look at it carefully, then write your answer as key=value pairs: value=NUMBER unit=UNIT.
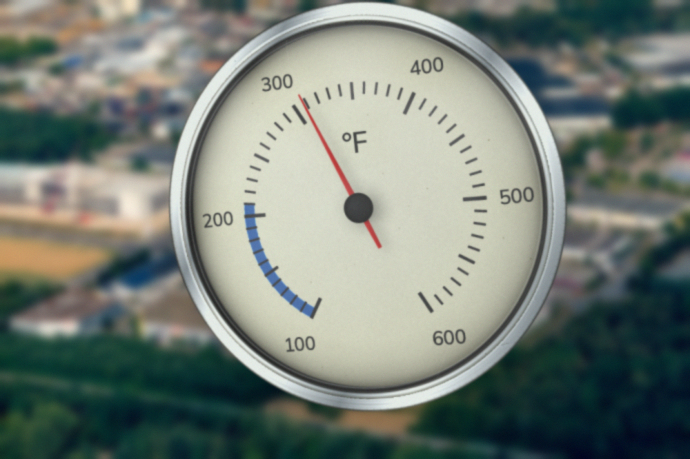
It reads value=310 unit=°F
